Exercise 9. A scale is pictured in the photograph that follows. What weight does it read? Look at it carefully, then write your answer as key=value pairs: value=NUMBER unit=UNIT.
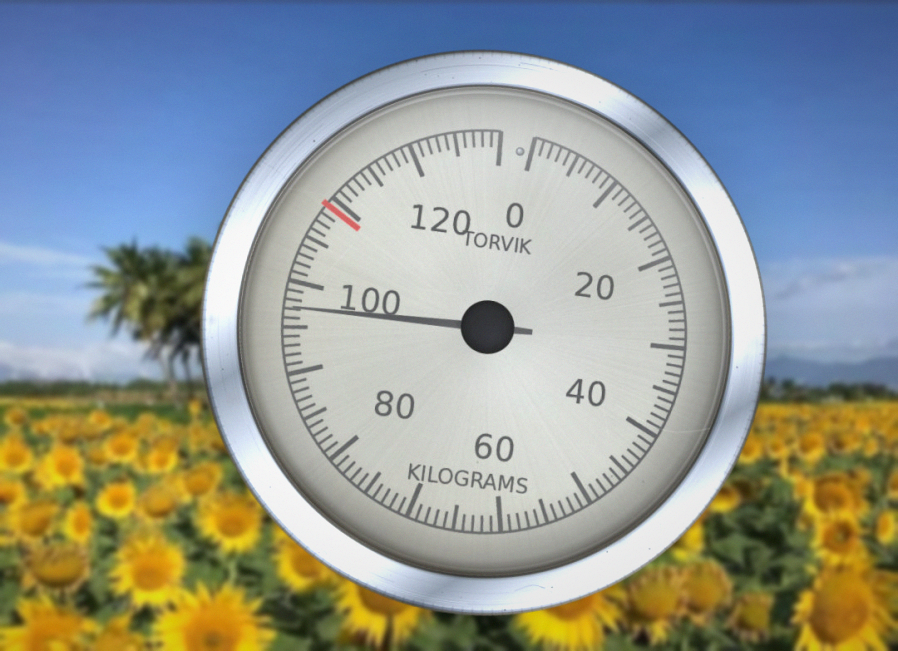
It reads value=97 unit=kg
